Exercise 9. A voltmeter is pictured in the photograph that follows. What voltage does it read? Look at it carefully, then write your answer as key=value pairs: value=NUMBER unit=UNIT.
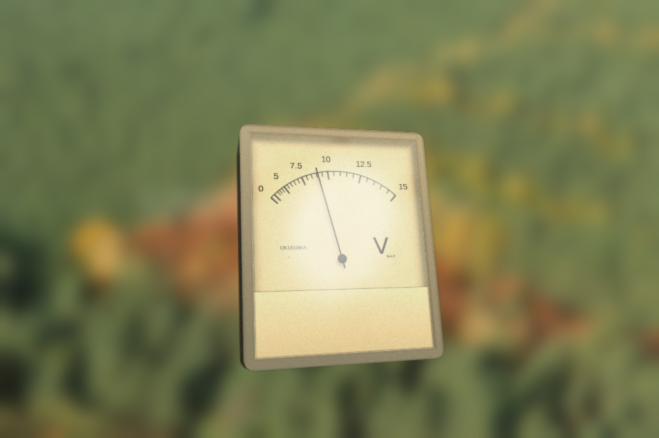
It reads value=9 unit=V
